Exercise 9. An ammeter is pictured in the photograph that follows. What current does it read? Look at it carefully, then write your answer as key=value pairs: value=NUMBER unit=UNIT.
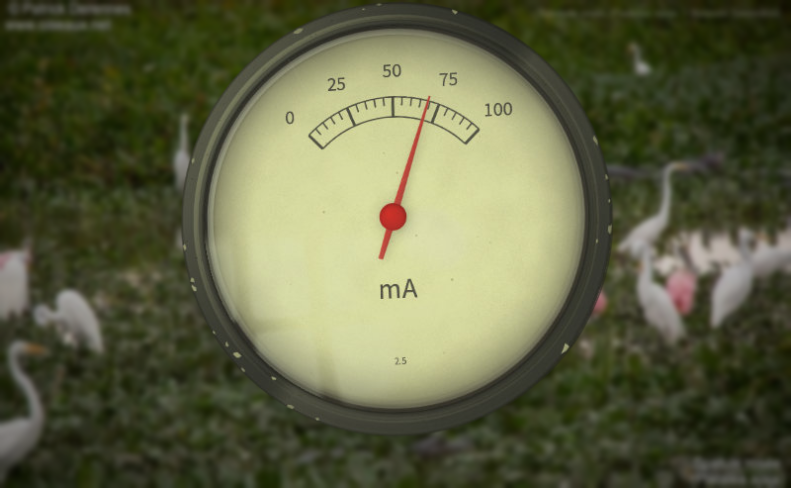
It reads value=70 unit=mA
